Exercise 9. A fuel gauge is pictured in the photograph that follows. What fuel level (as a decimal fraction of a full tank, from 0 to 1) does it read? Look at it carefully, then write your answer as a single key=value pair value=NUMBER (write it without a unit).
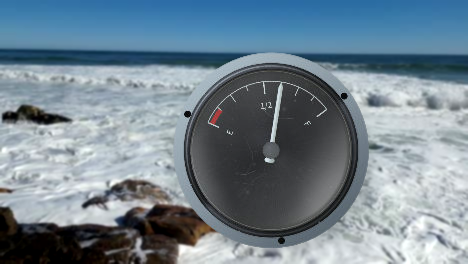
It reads value=0.625
